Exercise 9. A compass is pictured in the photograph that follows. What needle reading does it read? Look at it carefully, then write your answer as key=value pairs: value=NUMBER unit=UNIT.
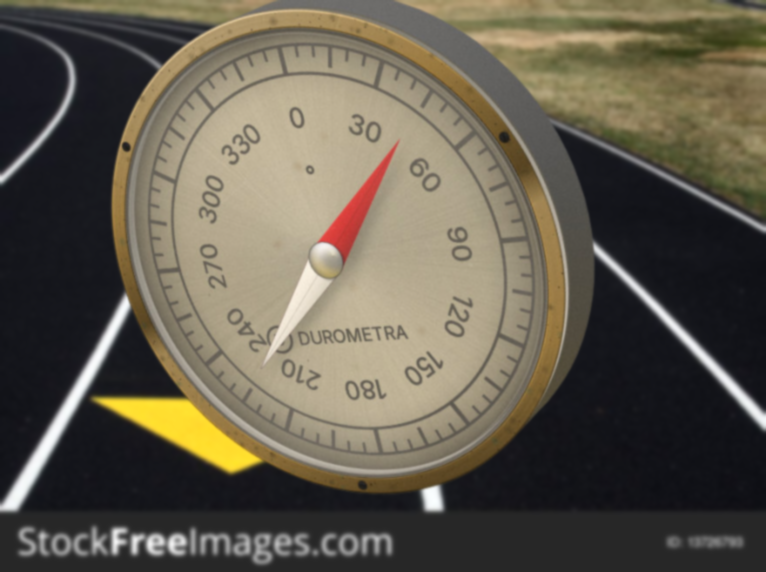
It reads value=45 unit=°
